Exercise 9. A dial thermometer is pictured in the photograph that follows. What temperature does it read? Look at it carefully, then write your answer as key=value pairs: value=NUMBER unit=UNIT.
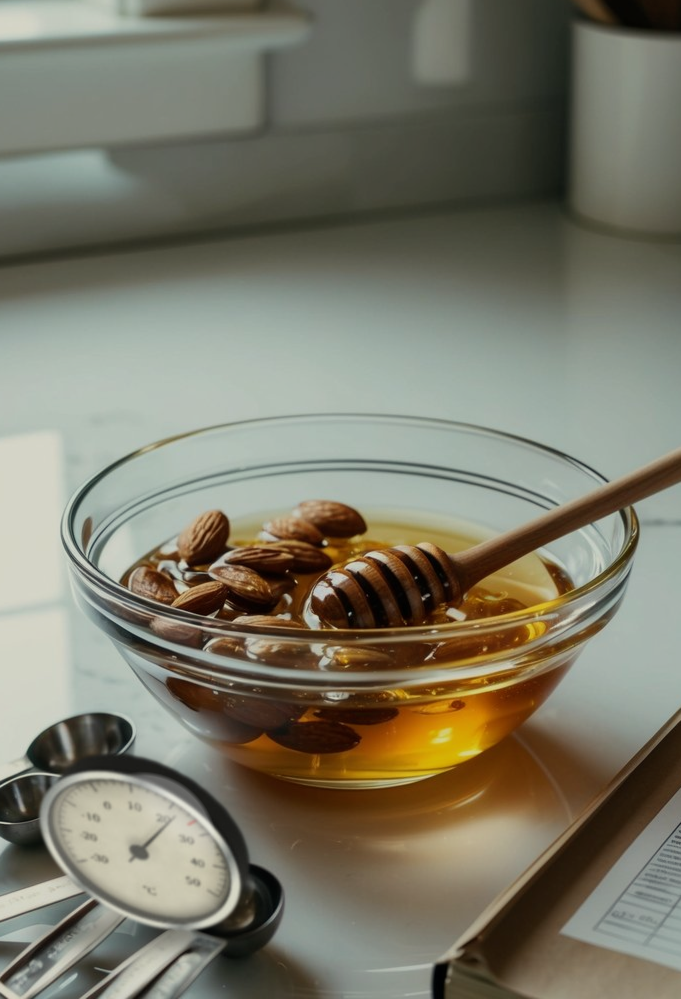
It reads value=22 unit=°C
